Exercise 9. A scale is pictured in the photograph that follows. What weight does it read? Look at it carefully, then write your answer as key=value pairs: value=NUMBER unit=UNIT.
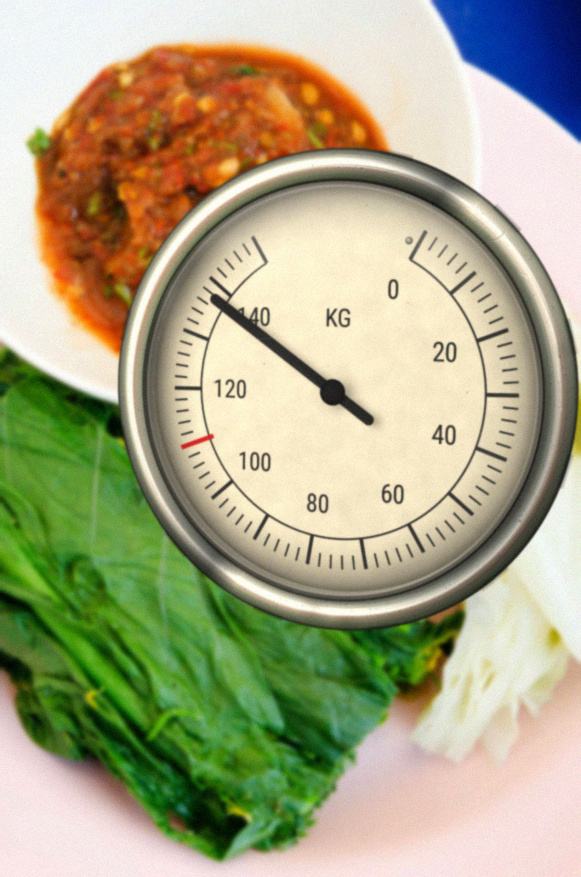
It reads value=138 unit=kg
